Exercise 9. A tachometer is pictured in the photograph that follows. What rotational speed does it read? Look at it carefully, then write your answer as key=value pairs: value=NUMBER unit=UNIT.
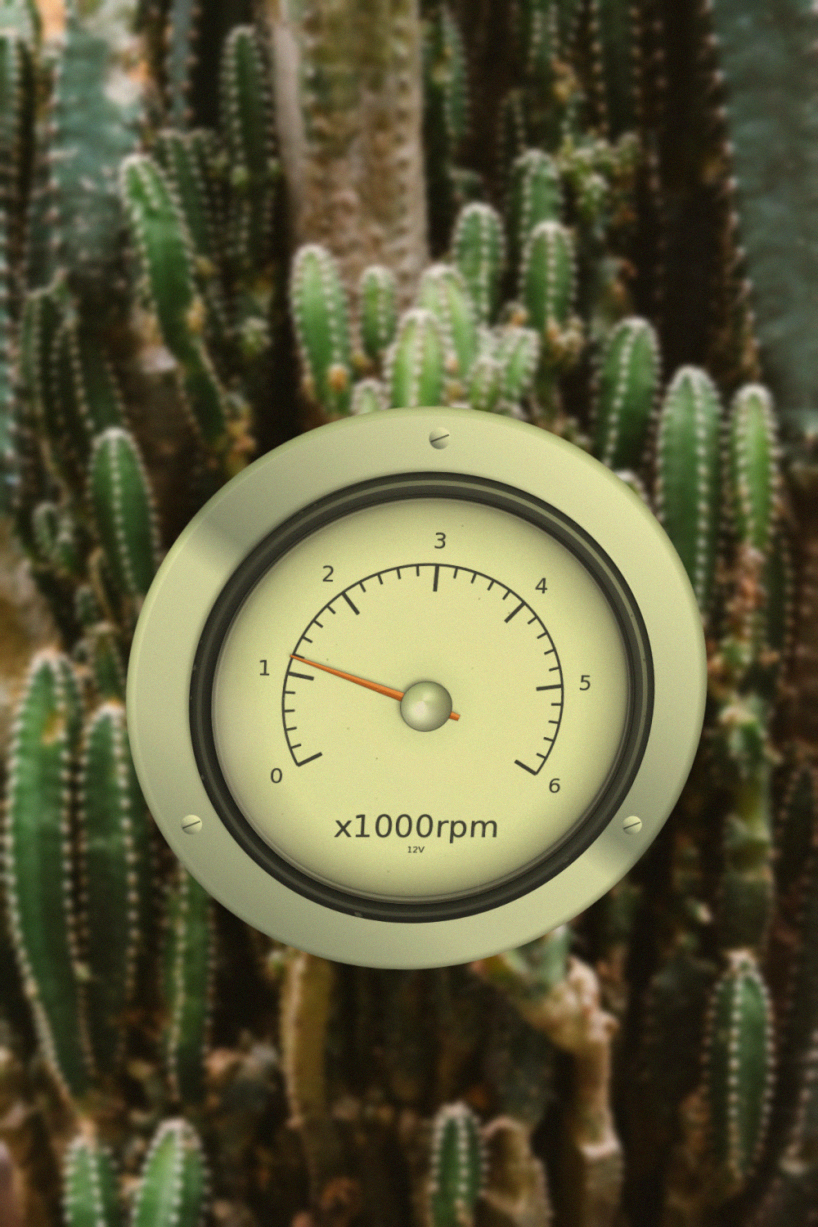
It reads value=1200 unit=rpm
